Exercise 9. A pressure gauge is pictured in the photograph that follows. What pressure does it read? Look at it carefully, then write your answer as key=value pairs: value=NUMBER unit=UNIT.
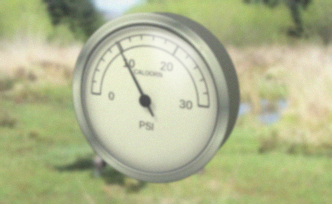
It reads value=10 unit=psi
